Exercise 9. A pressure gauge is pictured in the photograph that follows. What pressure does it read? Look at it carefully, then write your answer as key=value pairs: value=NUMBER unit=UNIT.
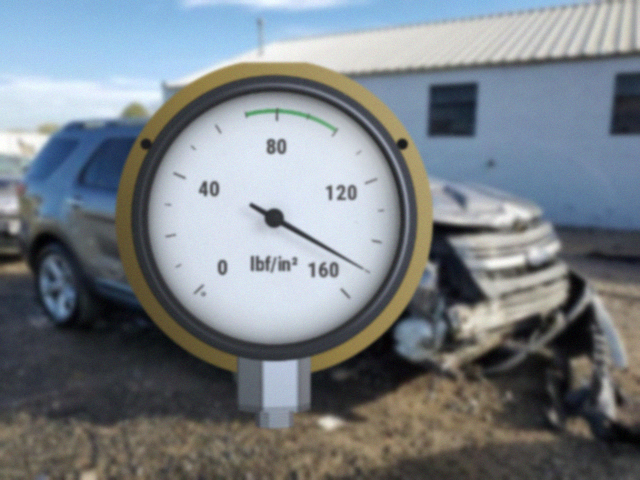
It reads value=150 unit=psi
